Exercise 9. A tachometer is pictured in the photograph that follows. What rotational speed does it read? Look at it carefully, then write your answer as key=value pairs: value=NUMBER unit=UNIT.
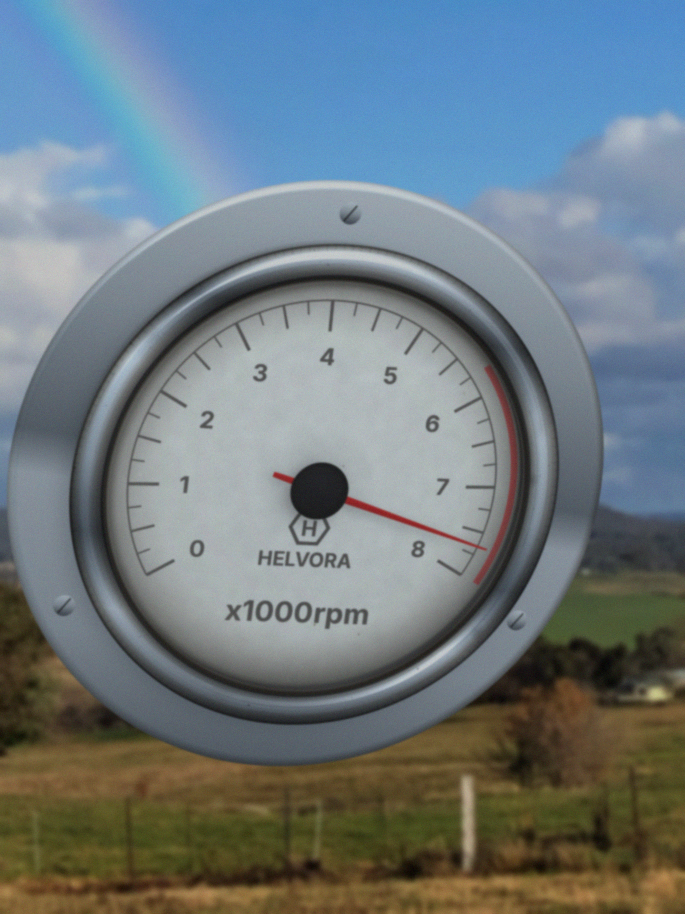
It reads value=7625 unit=rpm
